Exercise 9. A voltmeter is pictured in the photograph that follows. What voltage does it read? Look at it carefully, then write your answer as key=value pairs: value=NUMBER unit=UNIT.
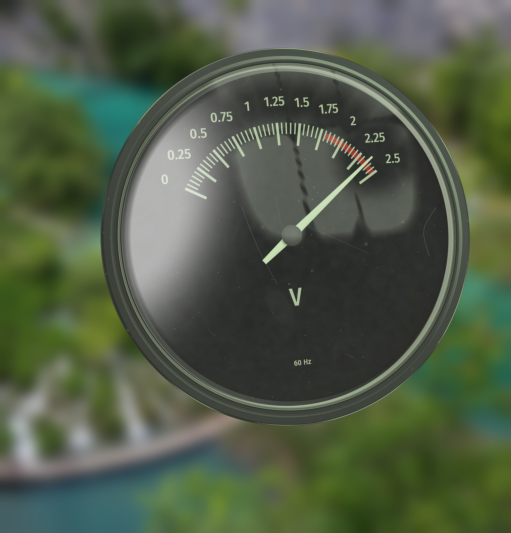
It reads value=2.35 unit=V
